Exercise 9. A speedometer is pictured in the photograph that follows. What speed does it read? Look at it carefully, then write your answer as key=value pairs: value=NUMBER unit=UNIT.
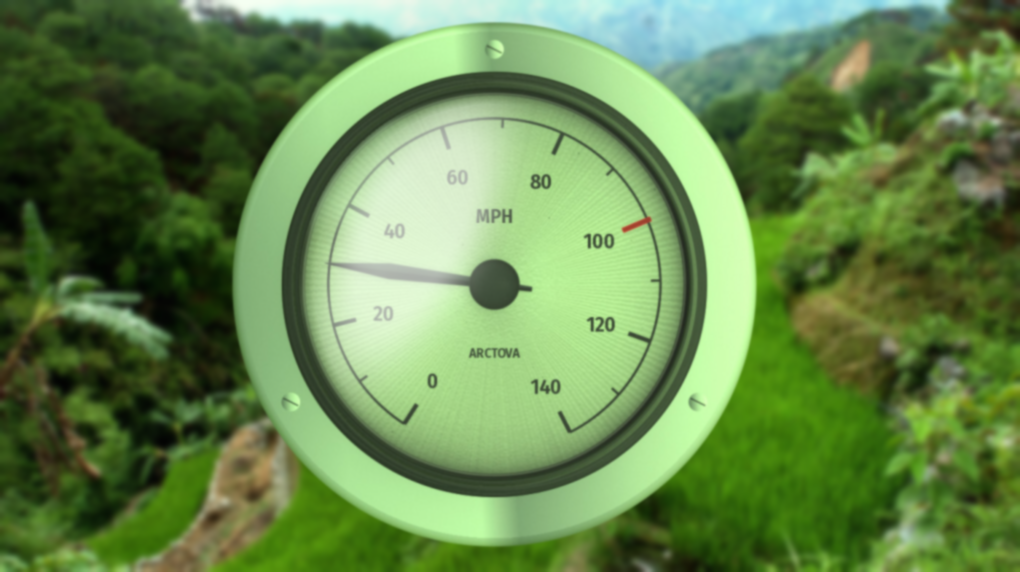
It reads value=30 unit=mph
